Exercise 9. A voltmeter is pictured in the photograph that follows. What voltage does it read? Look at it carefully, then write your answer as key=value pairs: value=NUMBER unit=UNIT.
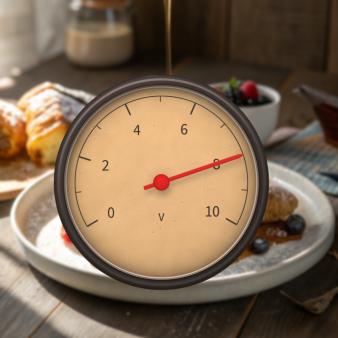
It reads value=8 unit=V
